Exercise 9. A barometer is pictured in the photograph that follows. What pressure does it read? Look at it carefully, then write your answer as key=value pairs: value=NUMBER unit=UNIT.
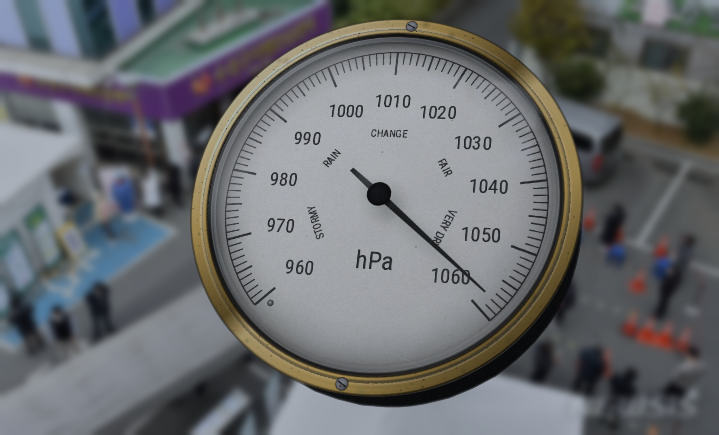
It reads value=1058 unit=hPa
